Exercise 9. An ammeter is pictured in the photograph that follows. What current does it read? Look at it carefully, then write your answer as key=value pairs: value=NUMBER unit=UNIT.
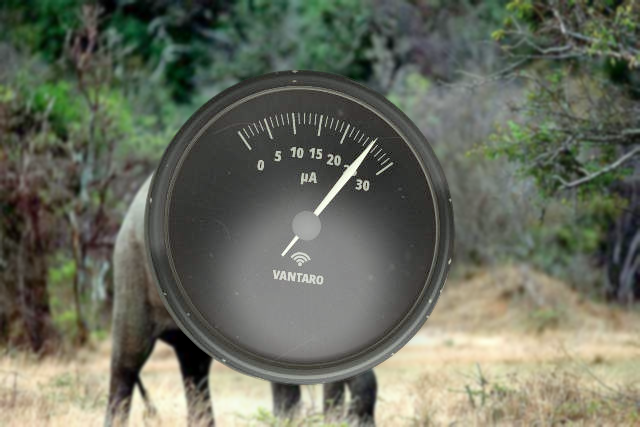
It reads value=25 unit=µA
